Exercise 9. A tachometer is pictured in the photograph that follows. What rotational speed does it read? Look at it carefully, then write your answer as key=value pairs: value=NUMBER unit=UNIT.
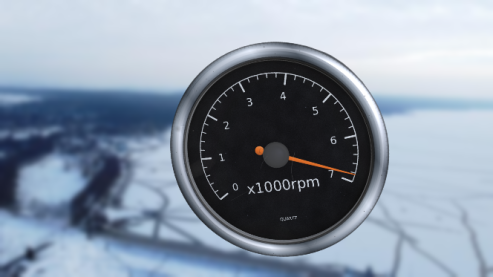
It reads value=6800 unit=rpm
